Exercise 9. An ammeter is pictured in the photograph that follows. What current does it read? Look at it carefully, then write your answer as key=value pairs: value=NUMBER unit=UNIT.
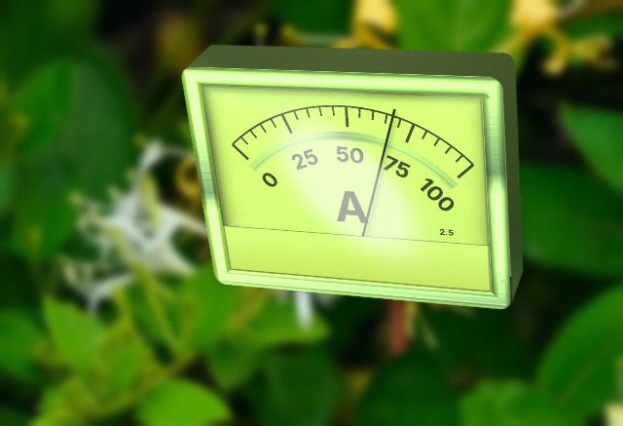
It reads value=67.5 unit=A
